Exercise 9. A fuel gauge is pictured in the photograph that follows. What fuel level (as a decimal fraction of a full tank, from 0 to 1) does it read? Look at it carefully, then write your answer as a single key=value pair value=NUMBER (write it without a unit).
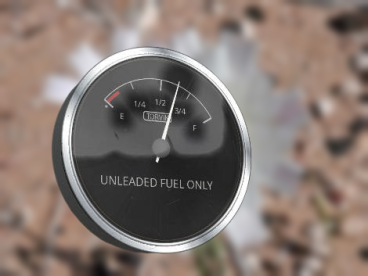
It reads value=0.625
